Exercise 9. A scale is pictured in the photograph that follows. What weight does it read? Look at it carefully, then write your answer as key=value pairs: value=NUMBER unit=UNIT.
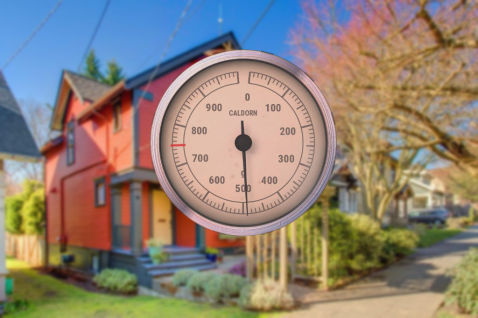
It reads value=490 unit=g
